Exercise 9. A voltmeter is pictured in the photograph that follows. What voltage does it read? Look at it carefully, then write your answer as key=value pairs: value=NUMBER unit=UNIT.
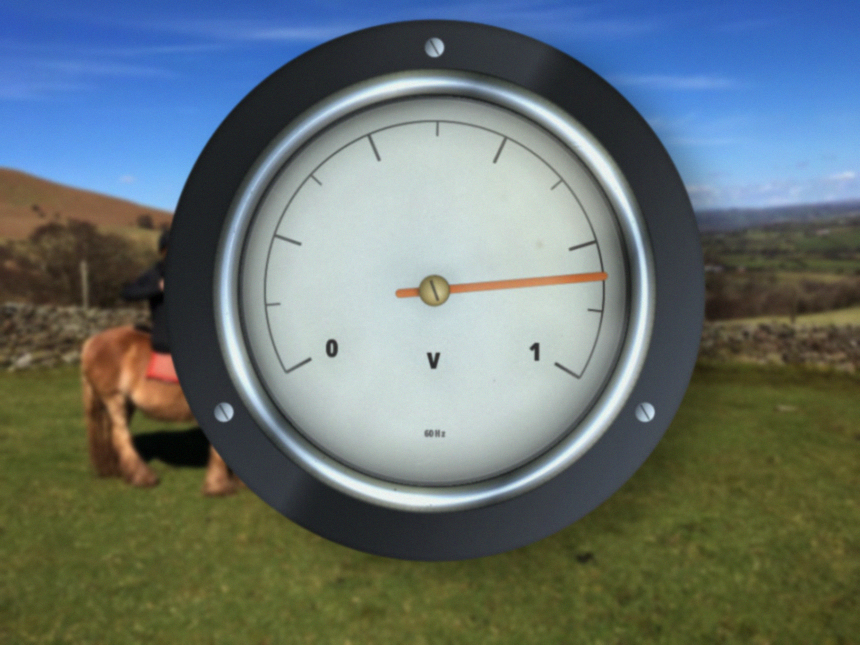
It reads value=0.85 unit=V
